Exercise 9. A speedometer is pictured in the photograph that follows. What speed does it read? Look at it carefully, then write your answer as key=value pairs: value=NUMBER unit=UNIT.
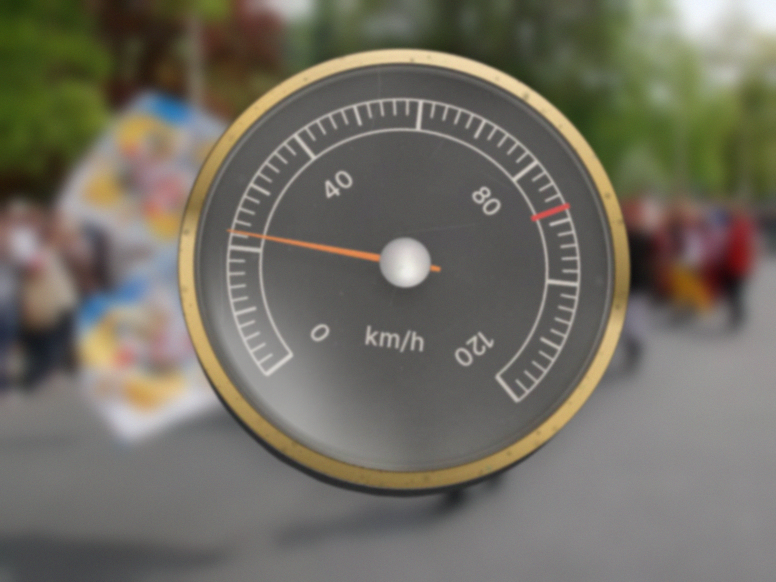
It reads value=22 unit=km/h
